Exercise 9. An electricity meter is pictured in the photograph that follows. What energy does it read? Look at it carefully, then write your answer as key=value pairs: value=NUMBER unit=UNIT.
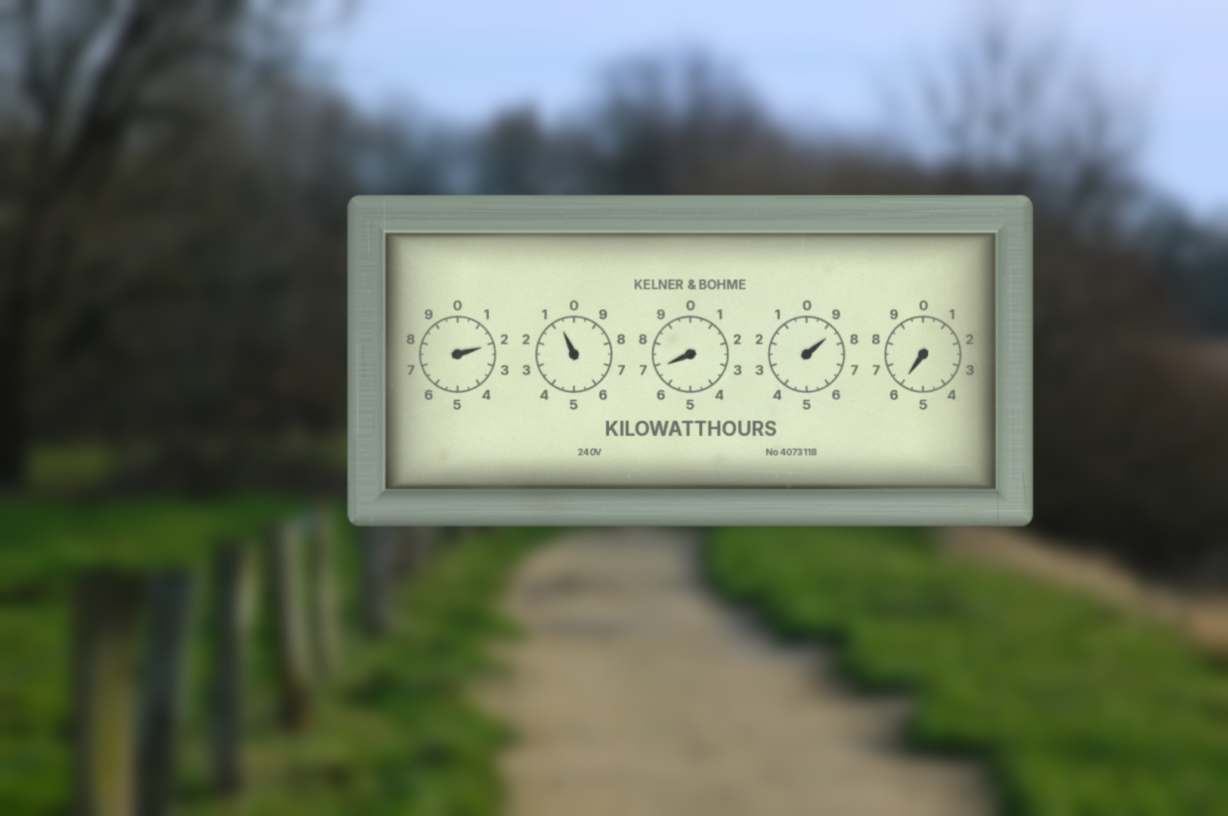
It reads value=20686 unit=kWh
